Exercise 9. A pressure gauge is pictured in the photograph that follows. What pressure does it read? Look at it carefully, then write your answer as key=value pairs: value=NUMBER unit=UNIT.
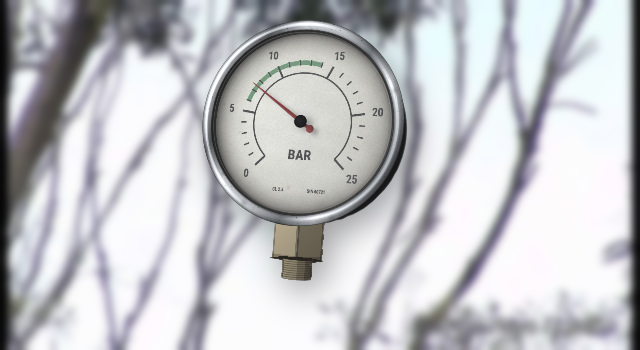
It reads value=7.5 unit=bar
